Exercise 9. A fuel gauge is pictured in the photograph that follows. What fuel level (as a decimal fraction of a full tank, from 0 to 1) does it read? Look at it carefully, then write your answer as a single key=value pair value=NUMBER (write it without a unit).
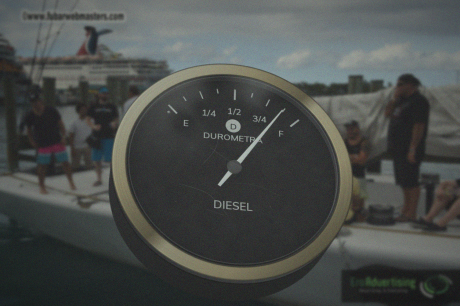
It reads value=0.875
